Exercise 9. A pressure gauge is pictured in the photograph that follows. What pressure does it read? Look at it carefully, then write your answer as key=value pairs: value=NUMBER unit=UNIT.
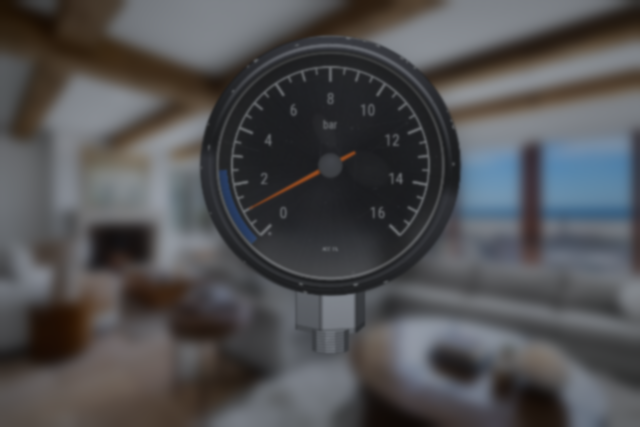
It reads value=1 unit=bar
